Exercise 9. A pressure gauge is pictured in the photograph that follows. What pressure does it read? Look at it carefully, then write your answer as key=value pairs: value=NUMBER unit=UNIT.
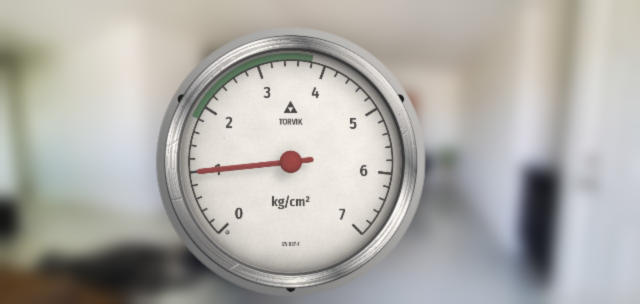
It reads value=1 unit=kg/cm²
